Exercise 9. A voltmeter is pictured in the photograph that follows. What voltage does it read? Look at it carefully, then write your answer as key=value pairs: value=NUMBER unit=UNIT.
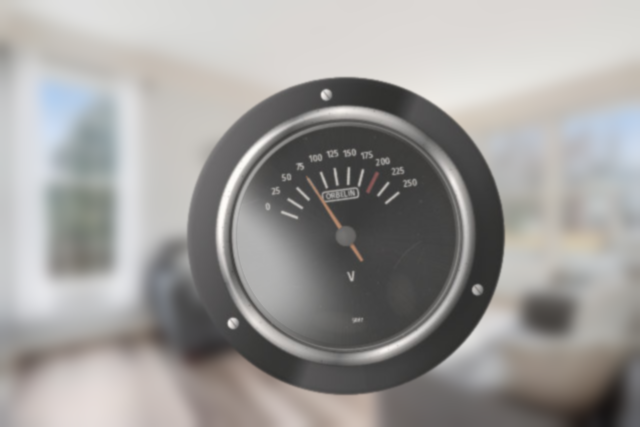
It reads value=75 unit=V
